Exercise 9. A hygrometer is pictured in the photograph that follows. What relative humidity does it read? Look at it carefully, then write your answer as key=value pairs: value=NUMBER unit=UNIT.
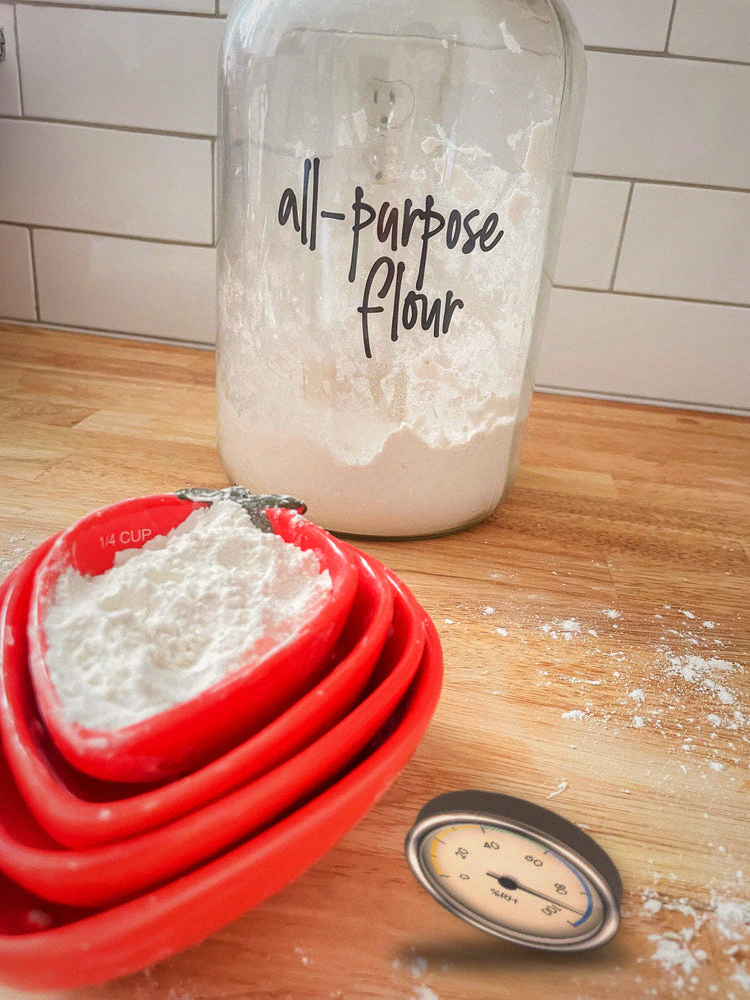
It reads value=90 unit=%
